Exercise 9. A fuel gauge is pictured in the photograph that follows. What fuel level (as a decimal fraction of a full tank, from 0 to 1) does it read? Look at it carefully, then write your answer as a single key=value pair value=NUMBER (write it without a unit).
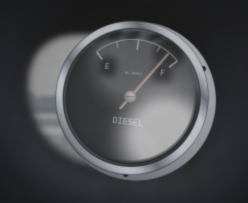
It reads value=0.875
